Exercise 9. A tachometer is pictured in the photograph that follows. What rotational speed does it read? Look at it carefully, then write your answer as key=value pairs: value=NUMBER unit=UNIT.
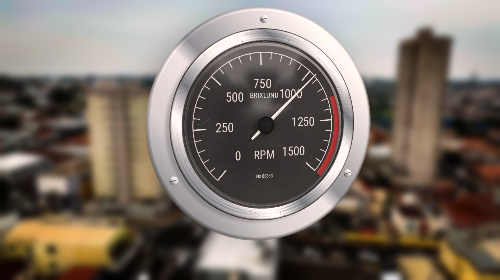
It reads value=1025 unit=rpm
